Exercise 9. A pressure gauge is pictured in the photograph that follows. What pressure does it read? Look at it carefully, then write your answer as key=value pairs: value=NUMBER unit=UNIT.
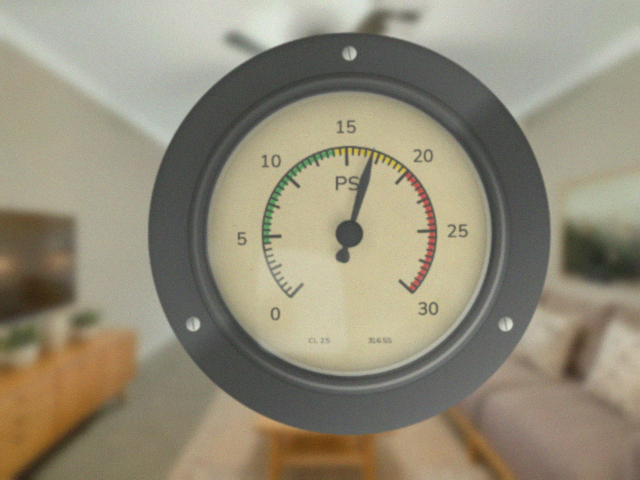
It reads value=17 unit=psi
